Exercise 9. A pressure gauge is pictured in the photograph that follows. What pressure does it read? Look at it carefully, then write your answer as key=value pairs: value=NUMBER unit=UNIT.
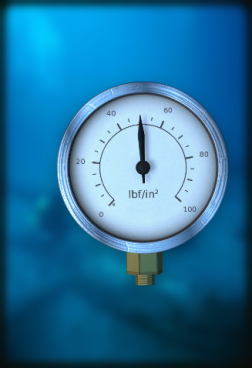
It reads value=50 unit=psi
